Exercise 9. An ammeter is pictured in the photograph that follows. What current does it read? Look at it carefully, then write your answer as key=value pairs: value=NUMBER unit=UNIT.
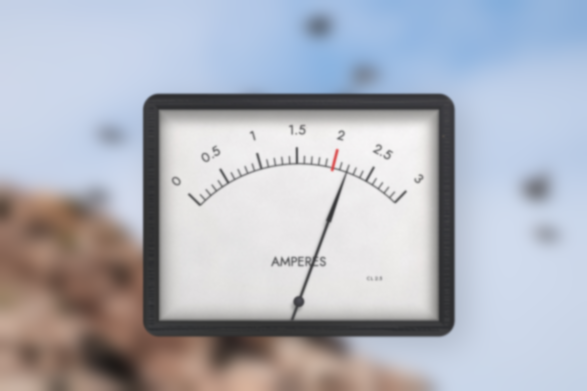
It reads value=2.2 unit=A
